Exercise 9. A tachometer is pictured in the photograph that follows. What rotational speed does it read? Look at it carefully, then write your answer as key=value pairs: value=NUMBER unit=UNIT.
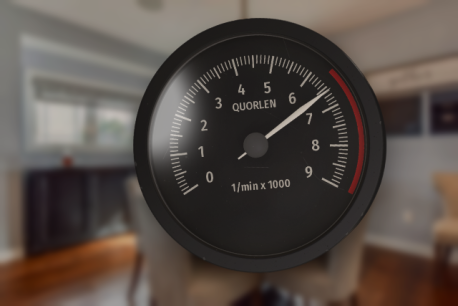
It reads value=6600 unit=rpm
